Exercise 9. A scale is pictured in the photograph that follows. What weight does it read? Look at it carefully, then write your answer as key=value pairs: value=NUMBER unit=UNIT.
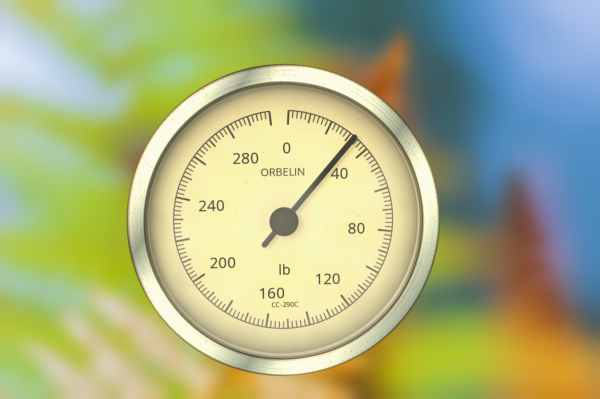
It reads value=32 unit=lb
